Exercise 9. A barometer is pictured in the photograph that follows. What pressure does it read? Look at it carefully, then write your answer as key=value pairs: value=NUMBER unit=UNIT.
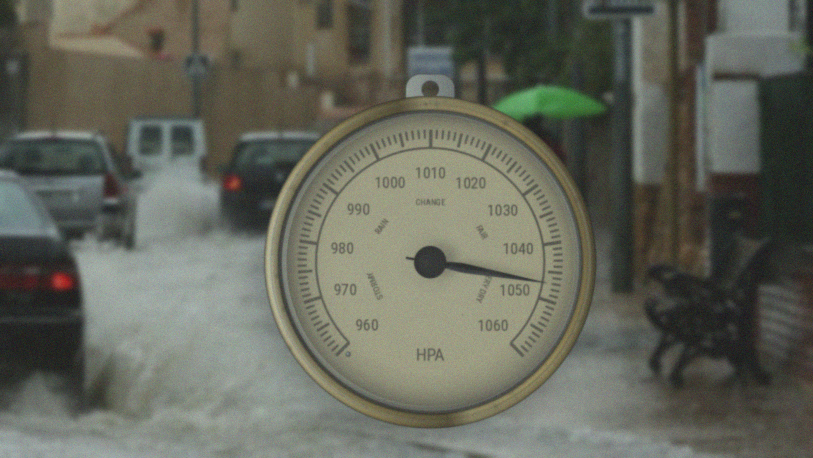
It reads value=1047 unit=hPa
